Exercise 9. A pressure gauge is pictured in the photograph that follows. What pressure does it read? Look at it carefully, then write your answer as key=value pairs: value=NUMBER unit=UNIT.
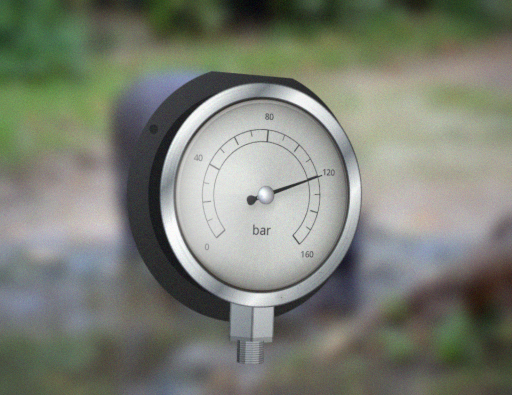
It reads value=120 unit=bar
